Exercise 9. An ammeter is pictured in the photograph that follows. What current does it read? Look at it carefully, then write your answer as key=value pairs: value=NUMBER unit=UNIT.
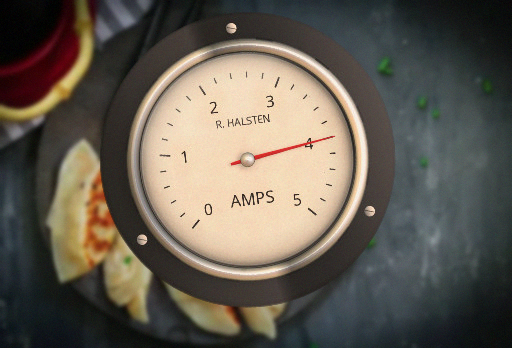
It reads value=4 unit=A
